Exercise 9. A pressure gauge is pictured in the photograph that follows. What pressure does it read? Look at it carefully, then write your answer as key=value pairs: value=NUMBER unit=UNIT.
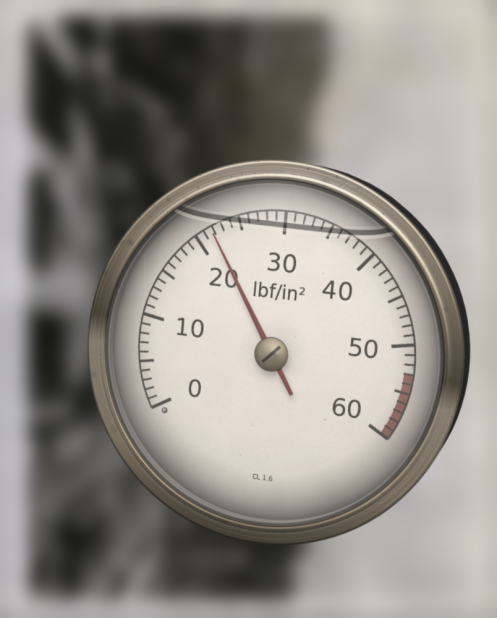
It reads value=22 unit=psi
